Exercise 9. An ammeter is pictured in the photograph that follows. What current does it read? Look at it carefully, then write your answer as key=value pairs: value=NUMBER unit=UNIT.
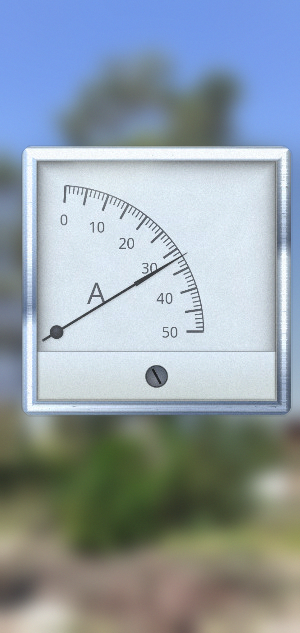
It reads value=32 unit=A
